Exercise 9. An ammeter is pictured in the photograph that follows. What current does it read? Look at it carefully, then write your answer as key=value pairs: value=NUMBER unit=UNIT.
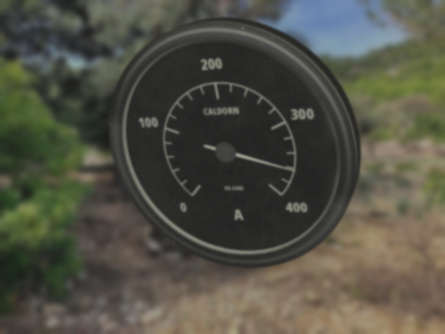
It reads value=360 unit=A
